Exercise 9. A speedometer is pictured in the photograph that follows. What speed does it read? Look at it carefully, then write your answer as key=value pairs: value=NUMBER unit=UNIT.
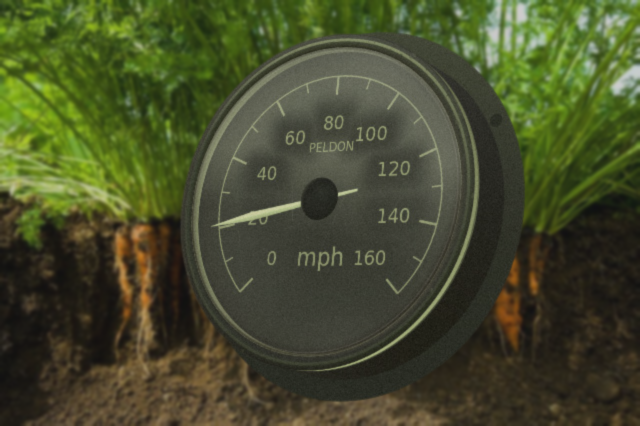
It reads value=20 unit=mph
